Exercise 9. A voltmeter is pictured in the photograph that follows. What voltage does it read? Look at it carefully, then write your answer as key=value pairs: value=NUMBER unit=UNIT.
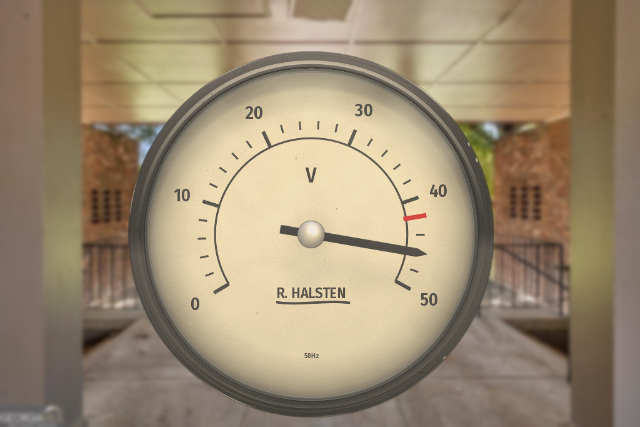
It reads value=46 unit=V
